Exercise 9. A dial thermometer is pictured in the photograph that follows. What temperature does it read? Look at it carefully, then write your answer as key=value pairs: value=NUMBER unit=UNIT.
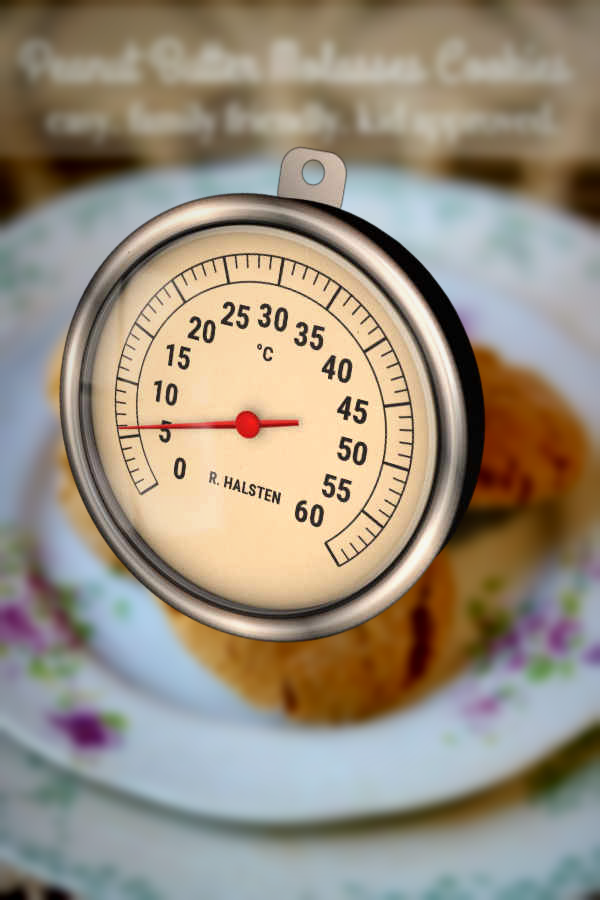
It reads value=6 unit=°C
